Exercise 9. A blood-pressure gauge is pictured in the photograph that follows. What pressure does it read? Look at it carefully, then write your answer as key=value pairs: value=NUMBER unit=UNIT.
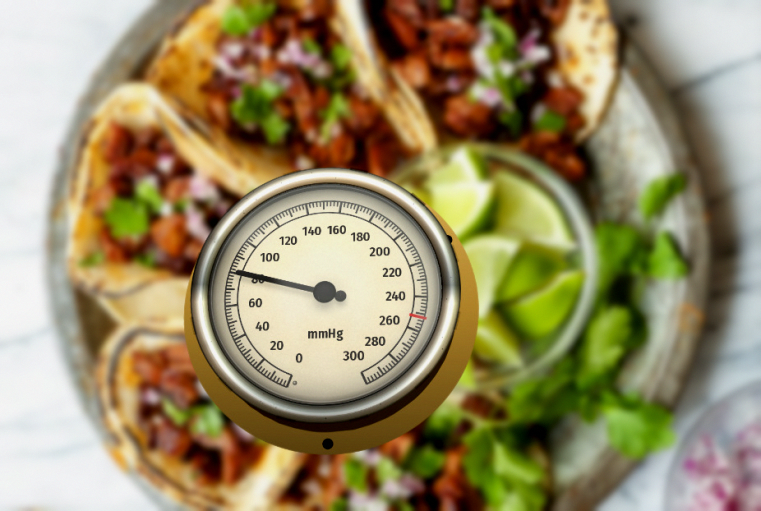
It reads value=80 unit=mmHg
